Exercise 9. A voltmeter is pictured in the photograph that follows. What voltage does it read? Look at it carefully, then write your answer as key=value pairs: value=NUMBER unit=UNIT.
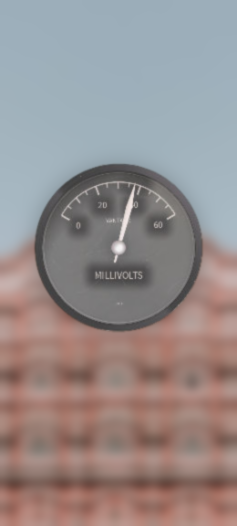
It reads value=37.5 unit=mV
